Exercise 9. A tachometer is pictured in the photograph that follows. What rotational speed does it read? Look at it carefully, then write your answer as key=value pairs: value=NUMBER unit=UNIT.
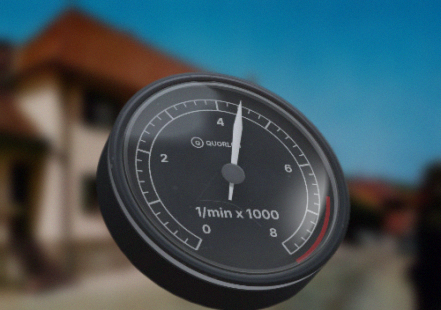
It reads value=4400 unit=rpm
